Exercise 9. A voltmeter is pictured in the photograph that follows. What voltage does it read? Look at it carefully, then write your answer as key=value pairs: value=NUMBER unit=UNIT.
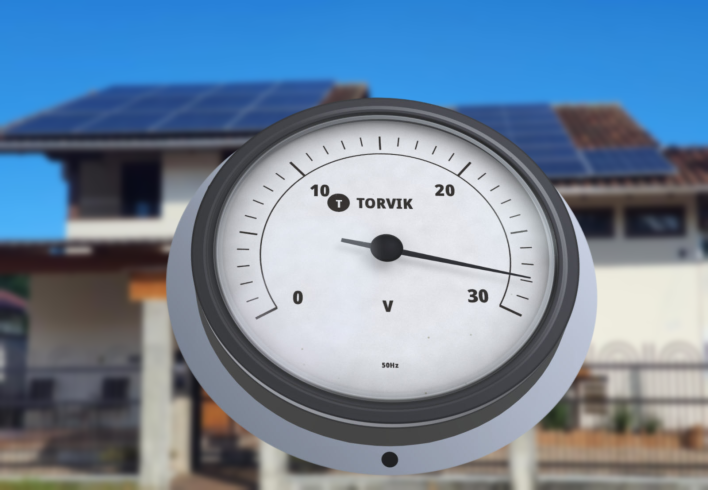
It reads value=28 unit=V
